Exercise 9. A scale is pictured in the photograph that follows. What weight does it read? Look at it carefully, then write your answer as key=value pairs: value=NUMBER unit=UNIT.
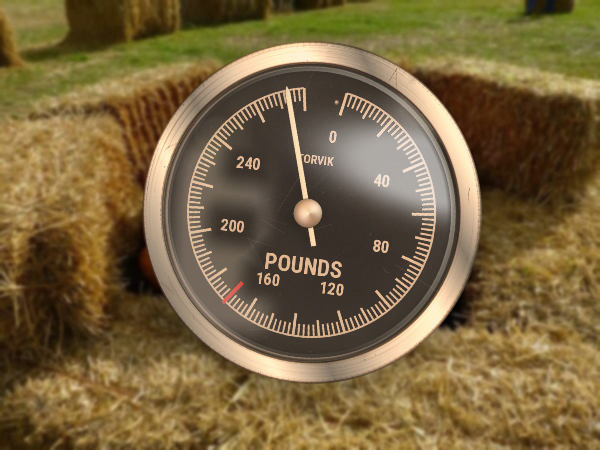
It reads value=274 unit=lb
